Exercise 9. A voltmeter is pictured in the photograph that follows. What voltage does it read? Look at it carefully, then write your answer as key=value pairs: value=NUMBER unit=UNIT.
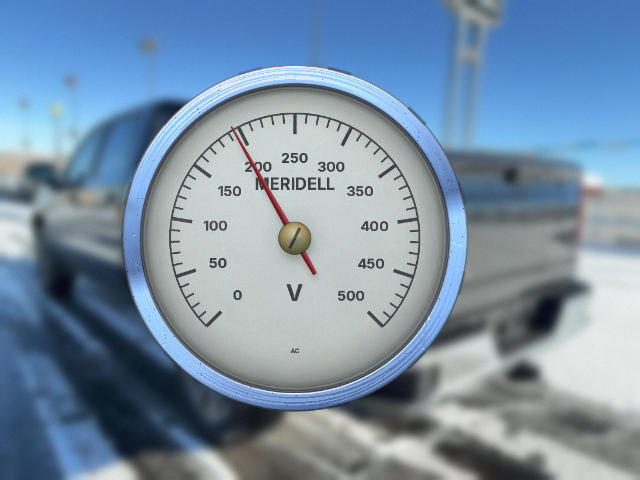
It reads value=195 unit=V
